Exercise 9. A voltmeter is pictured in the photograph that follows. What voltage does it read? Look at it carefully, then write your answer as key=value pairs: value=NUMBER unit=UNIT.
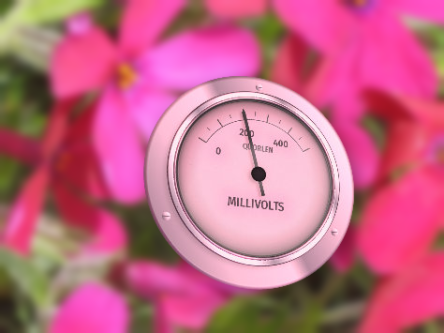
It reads value=200 unit=mV
